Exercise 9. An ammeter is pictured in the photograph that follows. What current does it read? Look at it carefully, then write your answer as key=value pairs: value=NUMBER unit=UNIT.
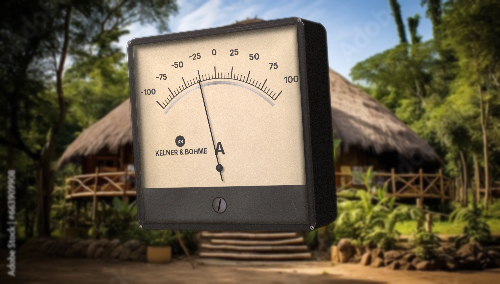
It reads value=-25 unit=A
